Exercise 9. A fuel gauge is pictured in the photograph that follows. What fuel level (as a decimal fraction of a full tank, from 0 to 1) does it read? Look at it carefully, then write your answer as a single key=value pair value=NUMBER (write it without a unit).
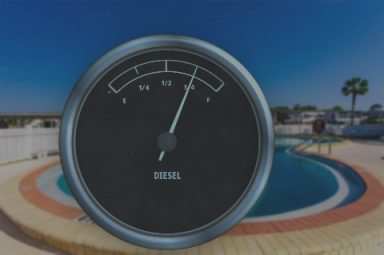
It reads value=0.75
